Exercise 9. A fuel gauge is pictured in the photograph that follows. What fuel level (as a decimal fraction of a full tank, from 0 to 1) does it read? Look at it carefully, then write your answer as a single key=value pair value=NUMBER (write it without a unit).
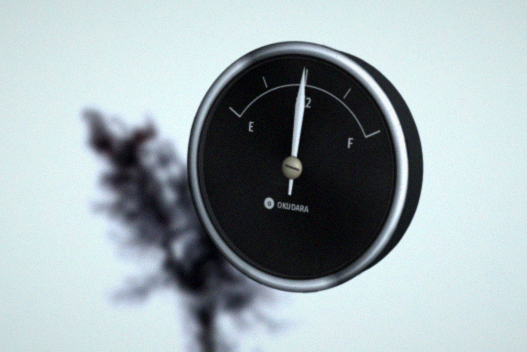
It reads value=0.5
